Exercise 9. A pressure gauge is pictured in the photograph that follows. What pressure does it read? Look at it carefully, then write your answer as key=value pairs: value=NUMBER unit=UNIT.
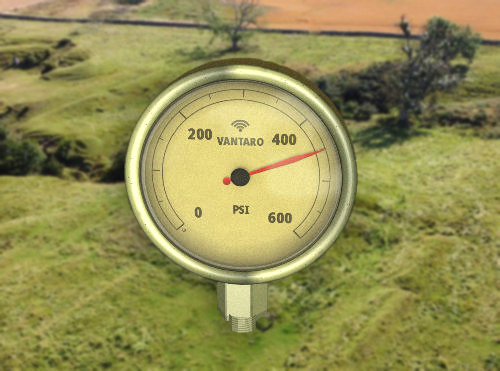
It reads value=450 unit=psi
